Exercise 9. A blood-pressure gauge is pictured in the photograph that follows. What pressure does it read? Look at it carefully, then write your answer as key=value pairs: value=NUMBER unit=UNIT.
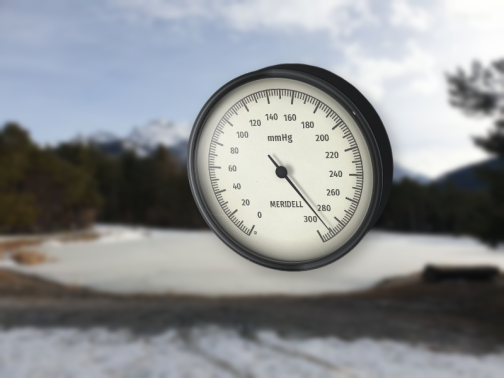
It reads value=290 unit=mmHg
